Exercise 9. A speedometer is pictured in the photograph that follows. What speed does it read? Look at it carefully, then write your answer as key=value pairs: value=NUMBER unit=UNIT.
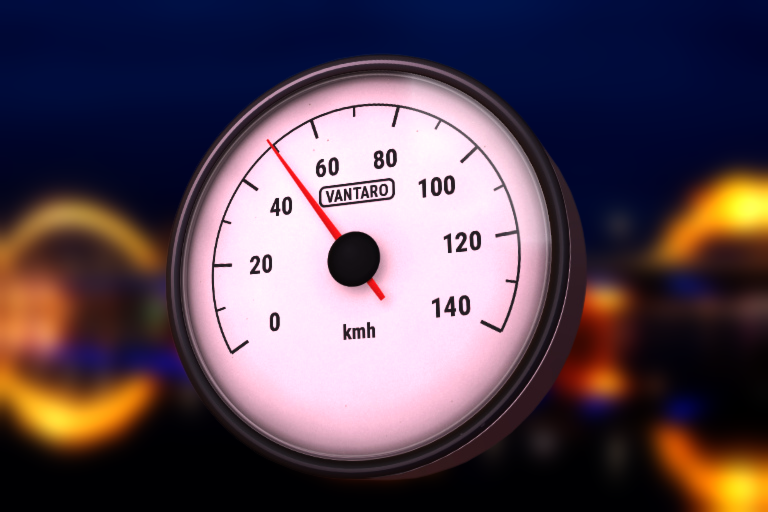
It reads value=50 unit=km/h
